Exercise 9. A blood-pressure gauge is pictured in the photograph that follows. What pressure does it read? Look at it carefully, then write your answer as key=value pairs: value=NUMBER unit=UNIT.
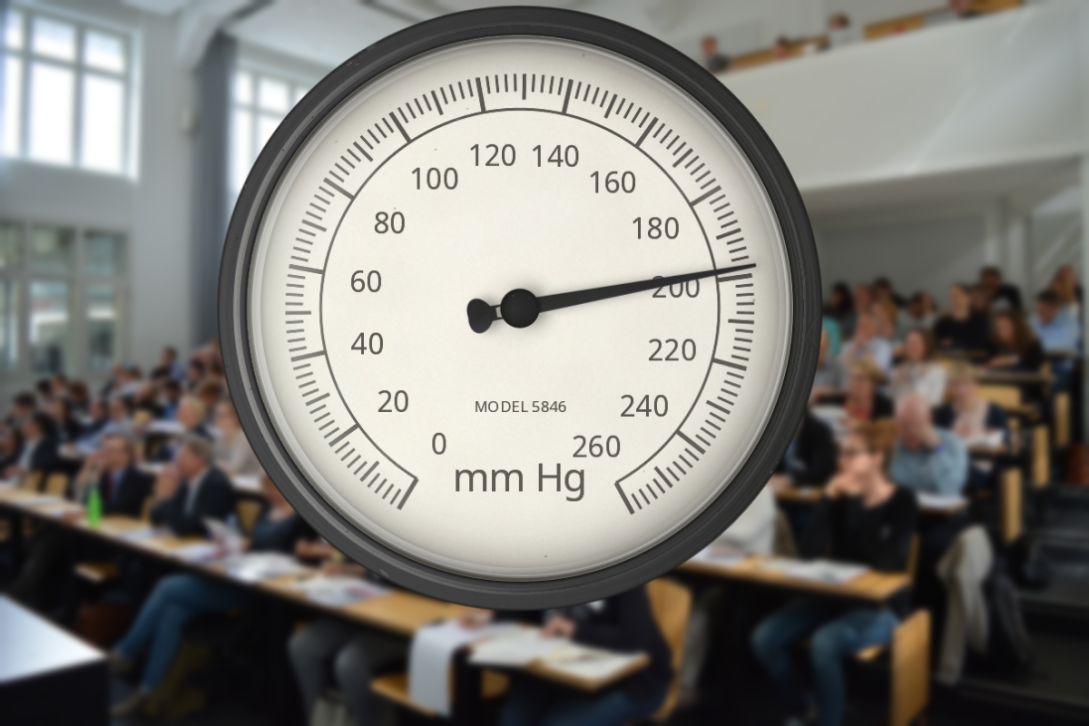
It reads value=198 unit=mmHg
